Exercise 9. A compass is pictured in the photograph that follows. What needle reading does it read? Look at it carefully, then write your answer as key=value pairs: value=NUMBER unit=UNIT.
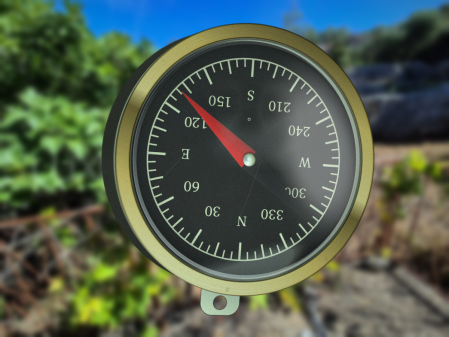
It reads value=130 unit=°
